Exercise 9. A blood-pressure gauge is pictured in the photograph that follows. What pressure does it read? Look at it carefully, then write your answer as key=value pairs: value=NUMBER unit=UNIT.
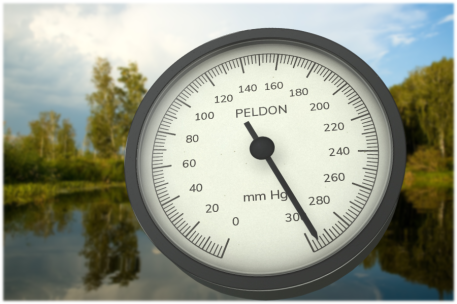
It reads value=296 unit=mmHg
